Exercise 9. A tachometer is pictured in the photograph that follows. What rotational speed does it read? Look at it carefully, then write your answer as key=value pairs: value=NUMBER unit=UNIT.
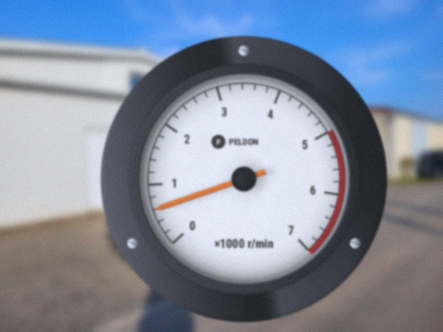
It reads value=600 unit=rpm
